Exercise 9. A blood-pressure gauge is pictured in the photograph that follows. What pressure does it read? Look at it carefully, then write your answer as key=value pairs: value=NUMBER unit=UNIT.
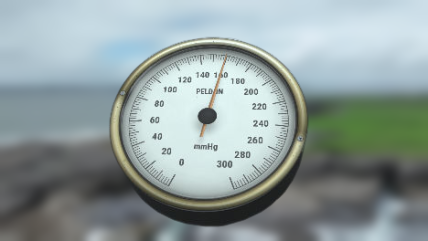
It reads value=160 unit=mmHg
